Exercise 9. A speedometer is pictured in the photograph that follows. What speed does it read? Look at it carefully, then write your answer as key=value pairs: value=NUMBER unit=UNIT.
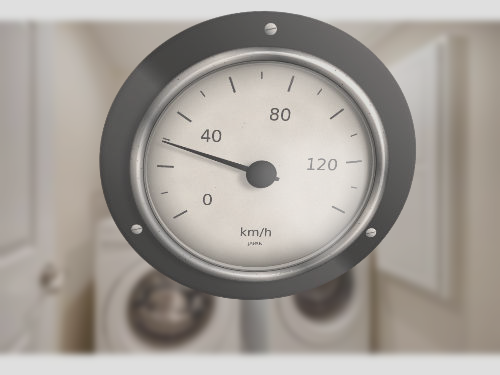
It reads value=30 unit=km/h
